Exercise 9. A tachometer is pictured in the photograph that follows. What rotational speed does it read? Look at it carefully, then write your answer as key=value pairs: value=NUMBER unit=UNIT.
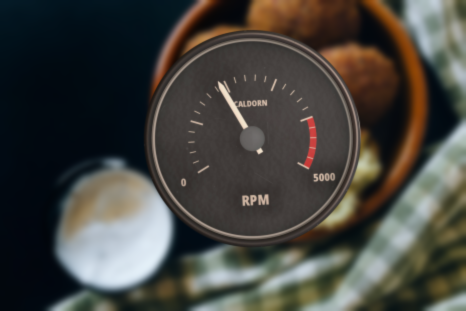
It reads value=1900 unit=rpm
